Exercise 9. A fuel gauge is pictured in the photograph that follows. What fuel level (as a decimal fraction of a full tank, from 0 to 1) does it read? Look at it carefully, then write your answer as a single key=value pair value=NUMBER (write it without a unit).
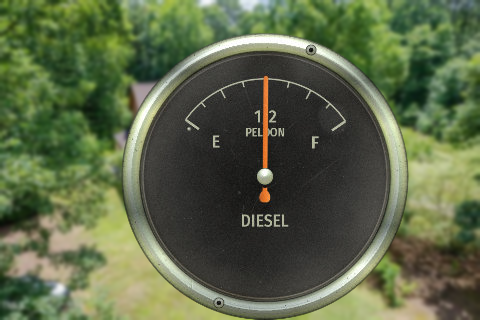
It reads value=0.5
